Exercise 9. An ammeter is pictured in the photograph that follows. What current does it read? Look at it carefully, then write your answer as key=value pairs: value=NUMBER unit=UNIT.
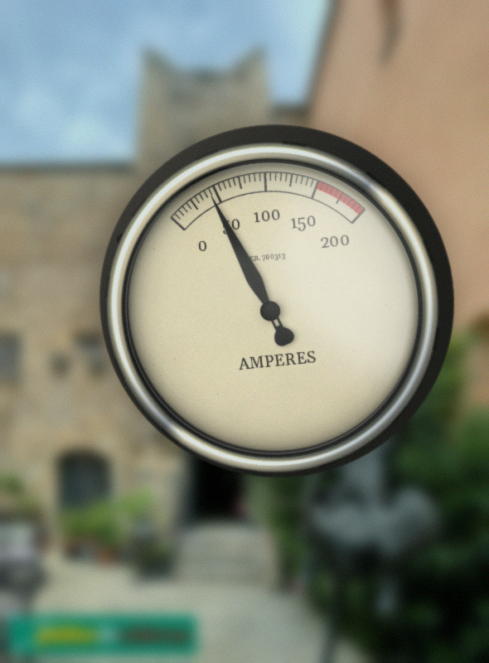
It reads value=45 unit=A
